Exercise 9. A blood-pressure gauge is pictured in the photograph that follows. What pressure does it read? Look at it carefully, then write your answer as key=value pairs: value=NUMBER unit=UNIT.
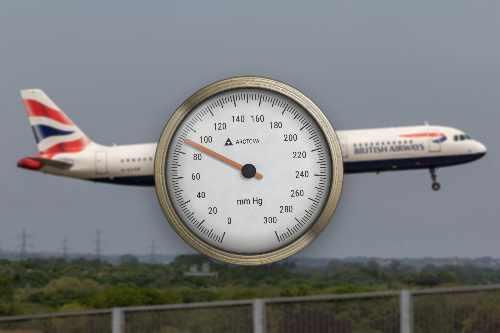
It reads value=90 unit=mmHg
